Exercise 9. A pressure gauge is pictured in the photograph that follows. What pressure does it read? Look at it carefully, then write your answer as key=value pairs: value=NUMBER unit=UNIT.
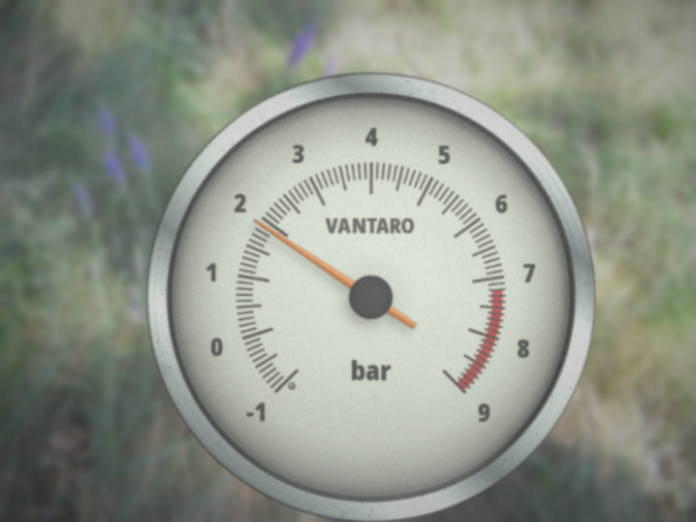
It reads value=1.9 unit=bar
